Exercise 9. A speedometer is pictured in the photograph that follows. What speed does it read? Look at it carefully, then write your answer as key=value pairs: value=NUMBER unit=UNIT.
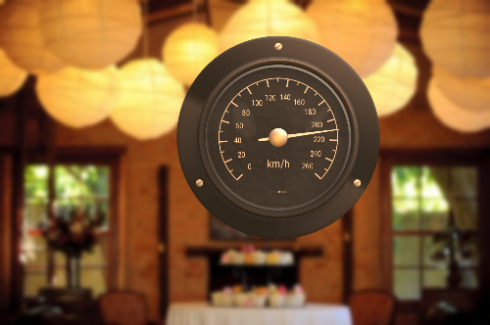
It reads value=210 unit=km/h
